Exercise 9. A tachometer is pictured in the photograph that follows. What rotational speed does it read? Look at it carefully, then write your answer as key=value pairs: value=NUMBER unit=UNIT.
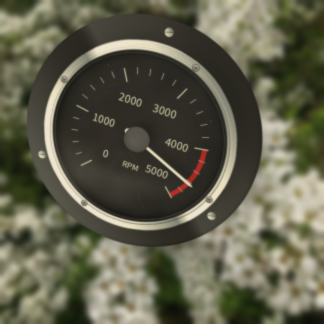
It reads value=4600 unit=rpm
